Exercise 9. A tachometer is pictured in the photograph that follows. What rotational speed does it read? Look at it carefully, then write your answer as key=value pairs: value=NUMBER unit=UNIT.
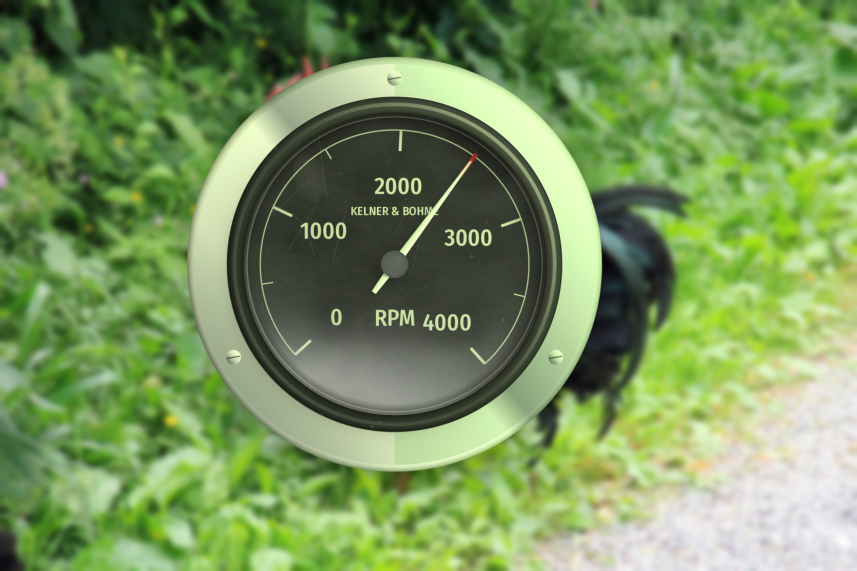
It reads value=2500 unit=rpm
